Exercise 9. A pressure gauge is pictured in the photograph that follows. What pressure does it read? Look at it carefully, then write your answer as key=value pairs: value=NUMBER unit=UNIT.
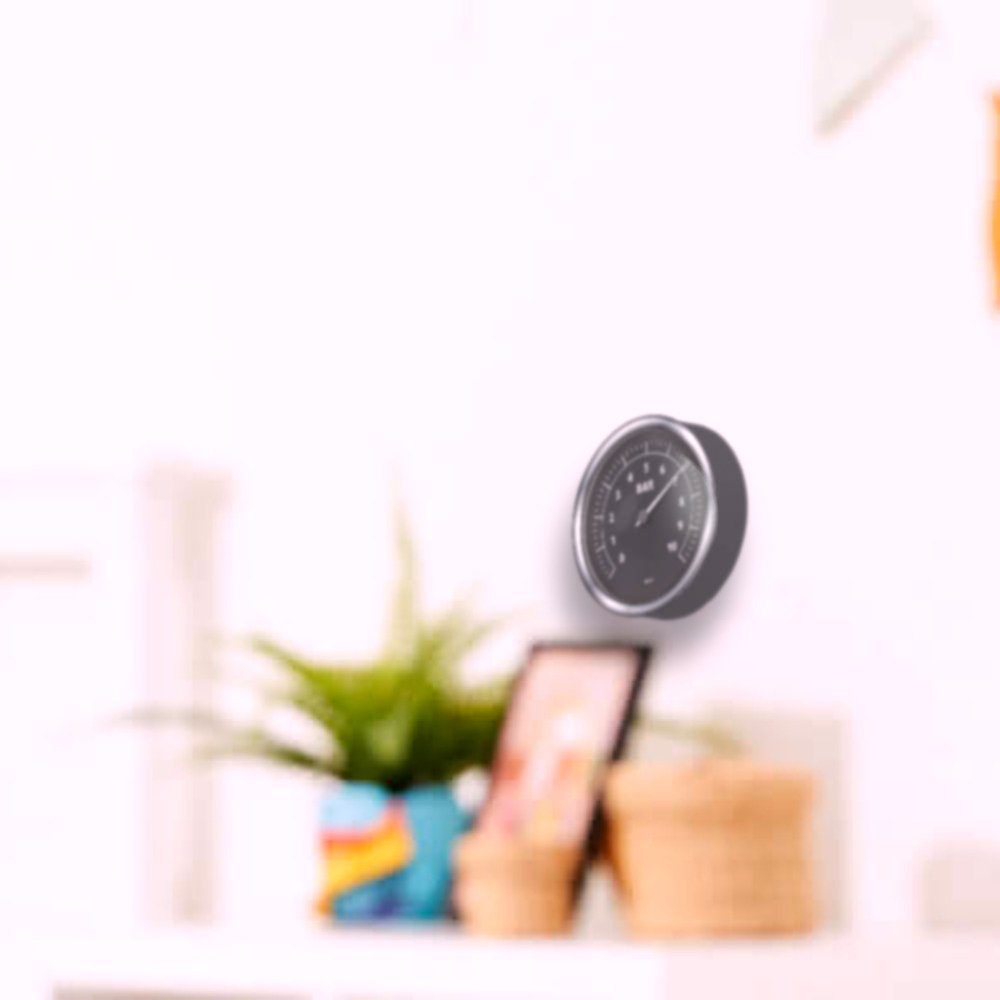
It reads value=7 unit=bar
